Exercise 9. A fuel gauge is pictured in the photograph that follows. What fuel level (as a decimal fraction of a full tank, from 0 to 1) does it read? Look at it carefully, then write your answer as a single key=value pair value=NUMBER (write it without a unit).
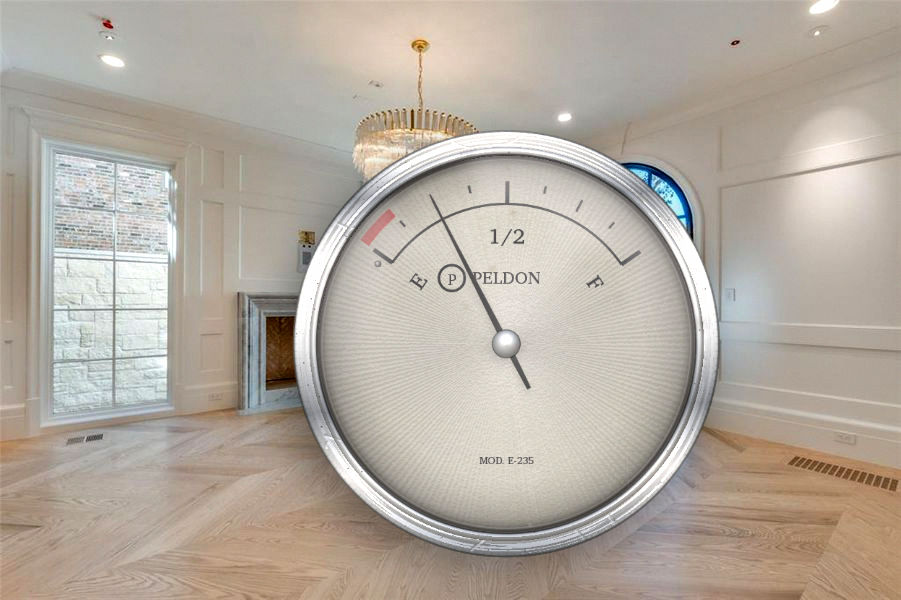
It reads value=0.25
